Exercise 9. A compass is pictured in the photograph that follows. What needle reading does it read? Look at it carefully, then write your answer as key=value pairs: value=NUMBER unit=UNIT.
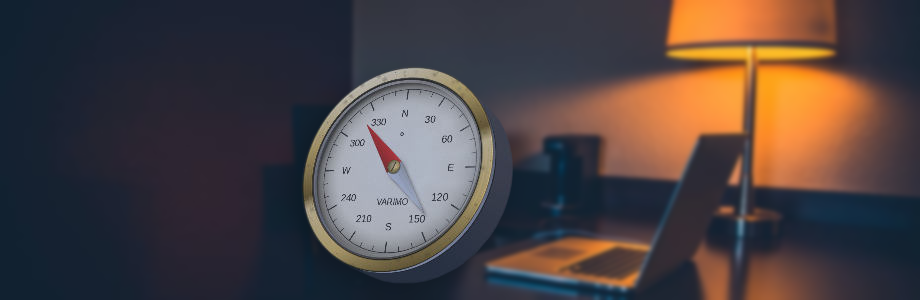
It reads value=320 unit=°
